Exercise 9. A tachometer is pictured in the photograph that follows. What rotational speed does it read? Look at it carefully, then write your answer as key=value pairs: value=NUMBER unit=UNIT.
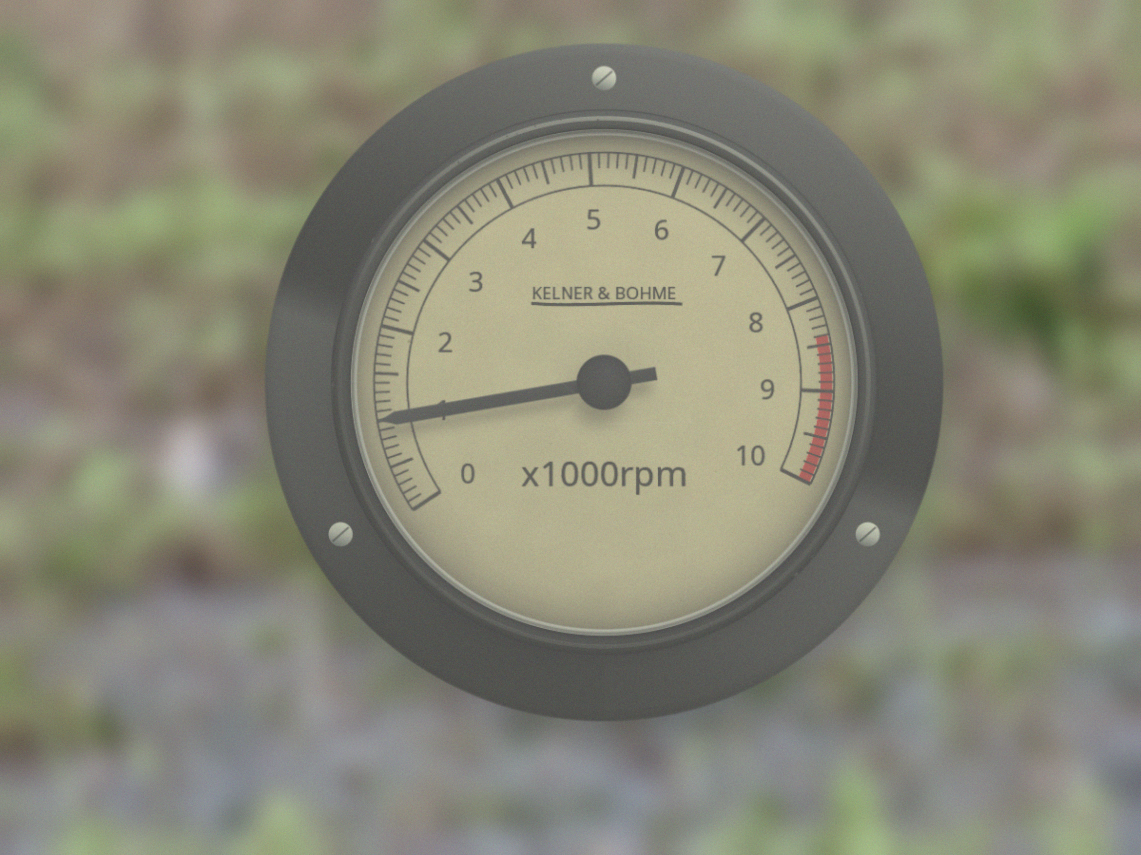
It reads value=1000 unit=rpm
